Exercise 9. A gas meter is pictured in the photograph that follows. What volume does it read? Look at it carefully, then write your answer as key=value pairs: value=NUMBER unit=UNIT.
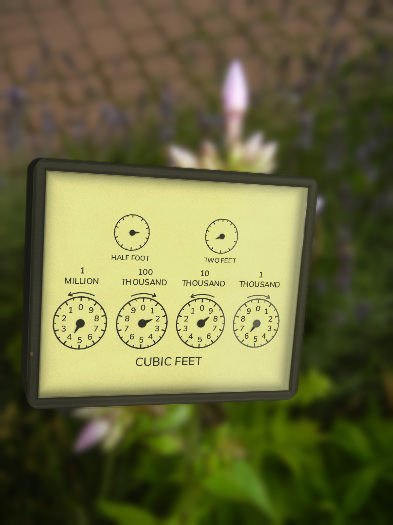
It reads value=418600 unit=ft³
